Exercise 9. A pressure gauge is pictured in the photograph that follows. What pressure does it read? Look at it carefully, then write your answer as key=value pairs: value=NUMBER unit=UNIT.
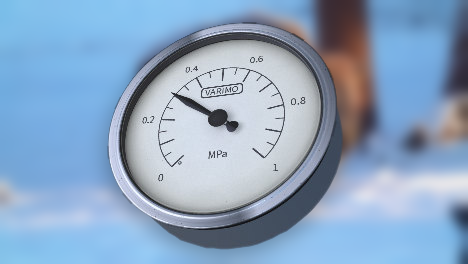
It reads value=0.3 unit=MPa
